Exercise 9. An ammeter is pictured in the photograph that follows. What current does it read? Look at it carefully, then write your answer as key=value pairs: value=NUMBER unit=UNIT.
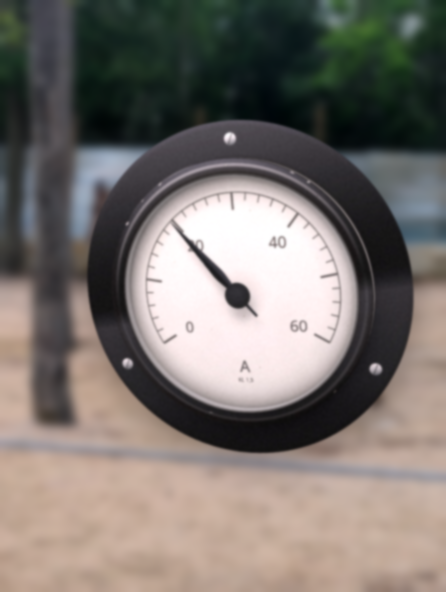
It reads value=20 unit=A
